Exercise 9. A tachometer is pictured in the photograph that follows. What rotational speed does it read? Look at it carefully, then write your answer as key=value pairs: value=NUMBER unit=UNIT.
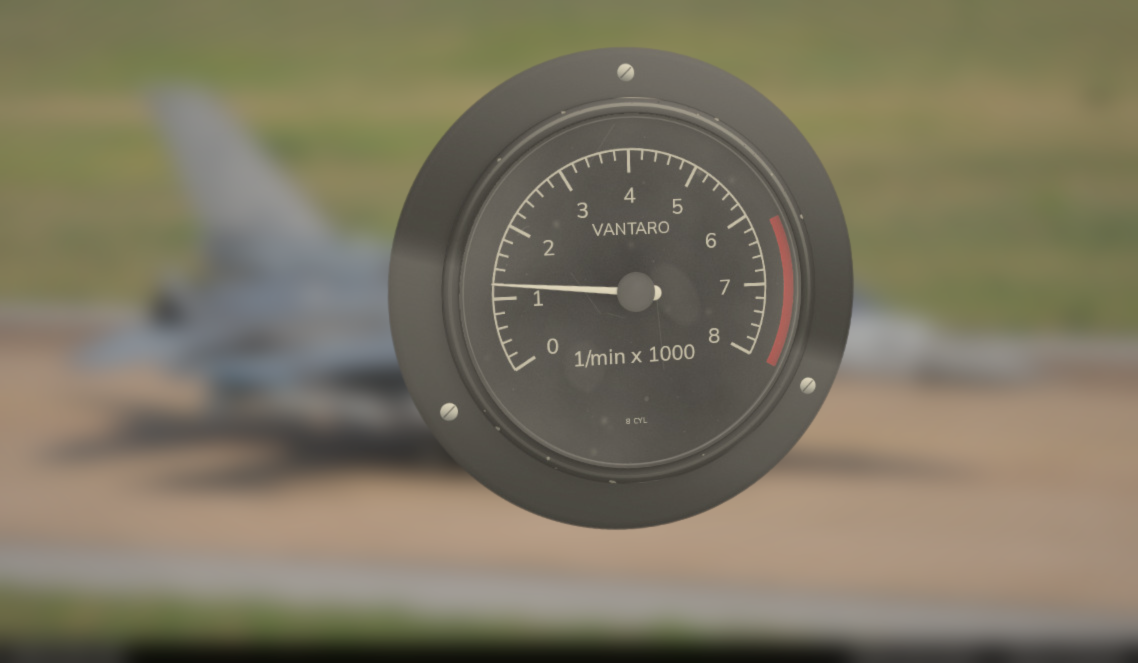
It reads value=1200 unit=rpm
